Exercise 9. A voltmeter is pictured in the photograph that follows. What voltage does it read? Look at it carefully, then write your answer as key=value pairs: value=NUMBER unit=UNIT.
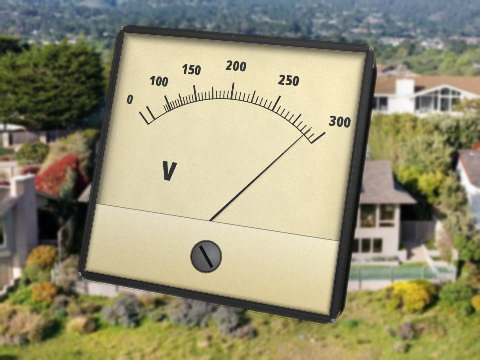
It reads value=290 unit=V
